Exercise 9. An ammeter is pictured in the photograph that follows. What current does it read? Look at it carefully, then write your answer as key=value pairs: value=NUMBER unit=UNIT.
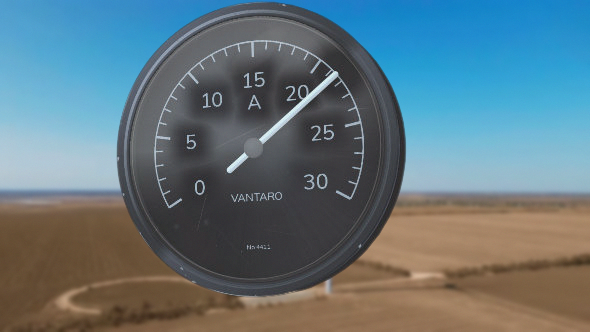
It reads value=21.5 unit=A
